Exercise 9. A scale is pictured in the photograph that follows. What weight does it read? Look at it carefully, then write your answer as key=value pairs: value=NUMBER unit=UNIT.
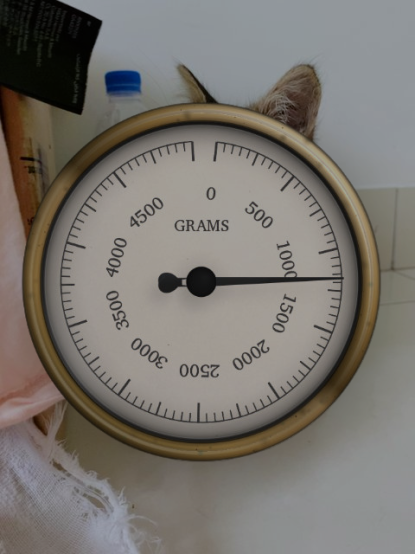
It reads value=1175 unit=g
